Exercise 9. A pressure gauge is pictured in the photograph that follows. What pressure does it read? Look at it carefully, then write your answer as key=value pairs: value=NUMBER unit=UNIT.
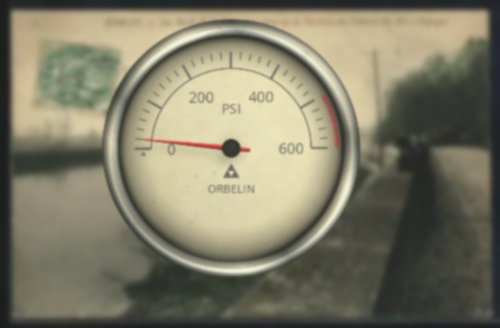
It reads value=20 unit=psi
